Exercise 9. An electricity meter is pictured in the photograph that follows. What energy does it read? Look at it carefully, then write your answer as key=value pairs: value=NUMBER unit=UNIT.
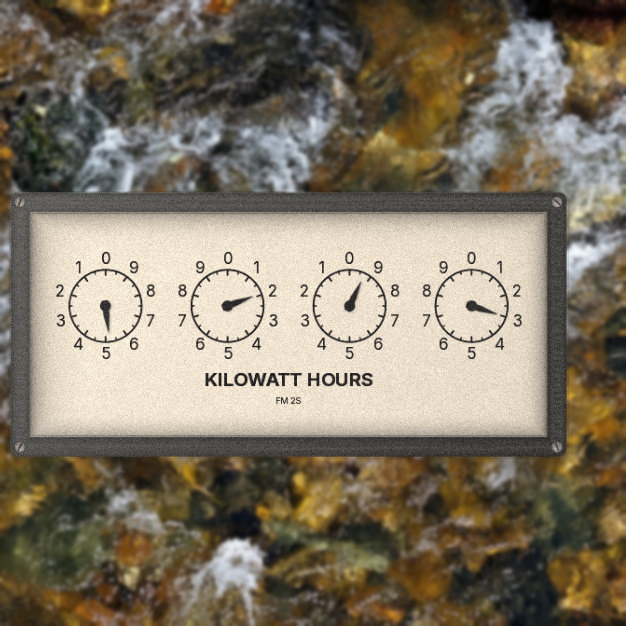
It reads value=5193 unit=kWh
